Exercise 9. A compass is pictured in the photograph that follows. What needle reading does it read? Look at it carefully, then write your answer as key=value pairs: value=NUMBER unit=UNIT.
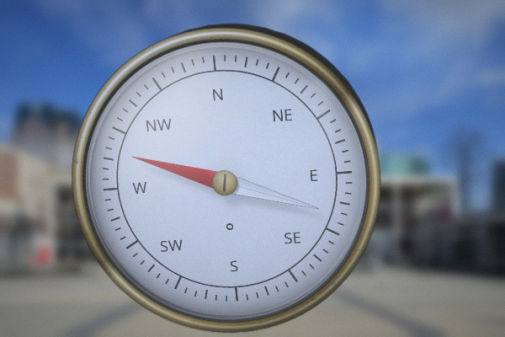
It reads value=290 unit=°
